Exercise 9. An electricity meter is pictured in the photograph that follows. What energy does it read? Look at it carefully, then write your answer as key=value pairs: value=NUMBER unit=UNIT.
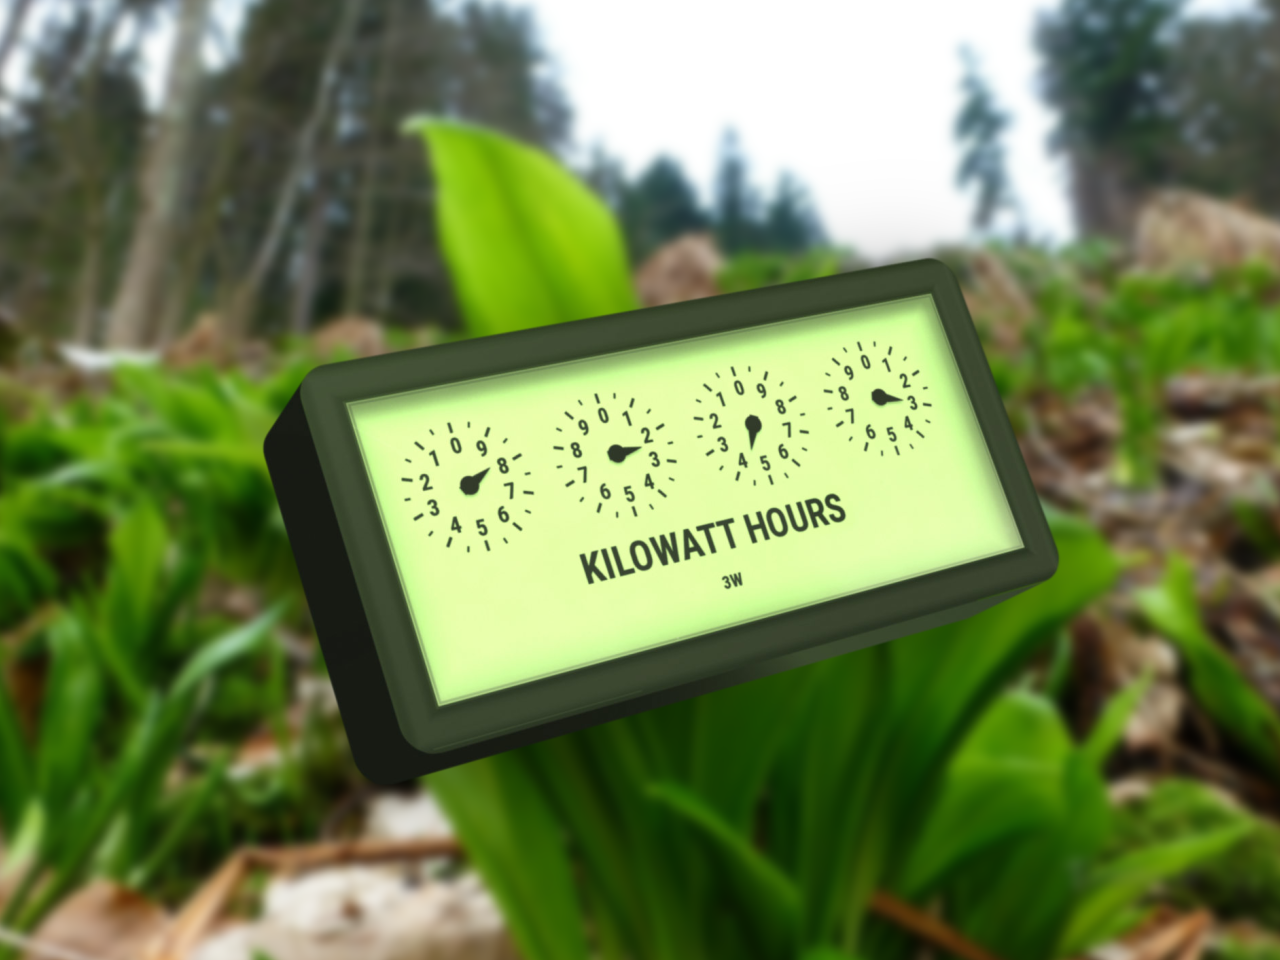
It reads value=8243 unit=kWh
